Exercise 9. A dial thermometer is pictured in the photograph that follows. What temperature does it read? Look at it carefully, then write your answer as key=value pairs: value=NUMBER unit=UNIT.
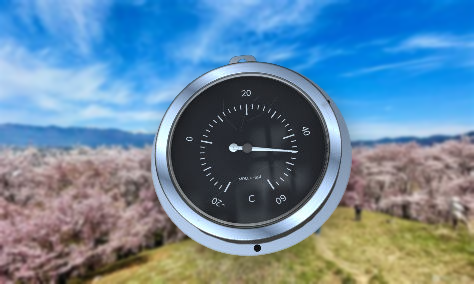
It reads value=46 unit=°C
